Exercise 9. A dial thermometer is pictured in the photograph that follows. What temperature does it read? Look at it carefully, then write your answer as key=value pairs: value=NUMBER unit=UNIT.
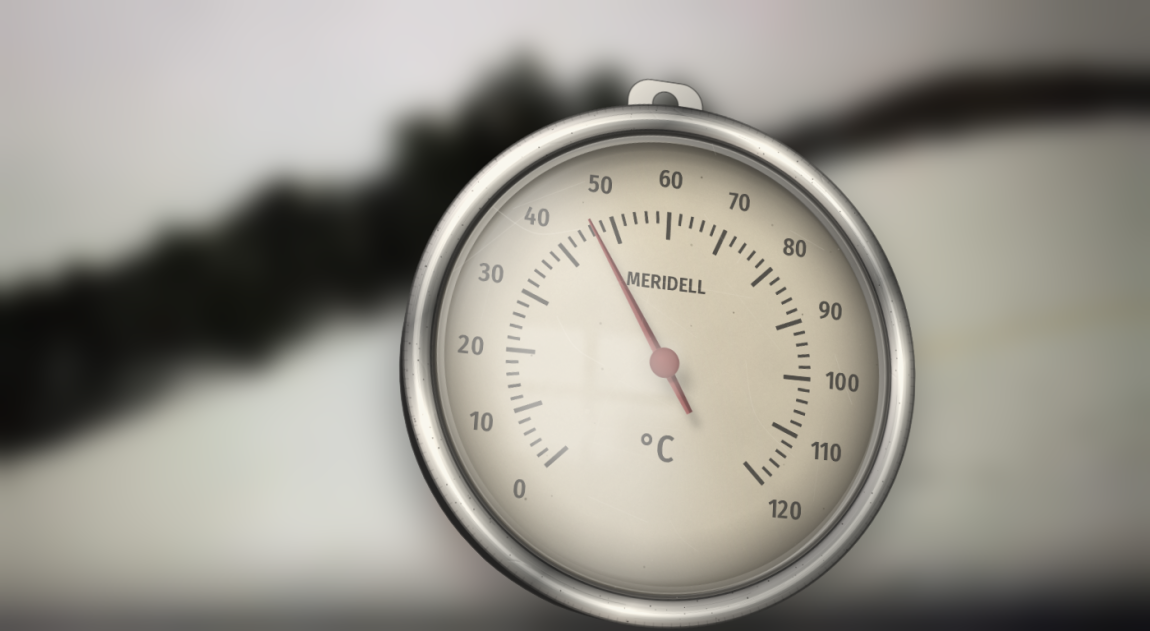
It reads value=46 unit=°C
